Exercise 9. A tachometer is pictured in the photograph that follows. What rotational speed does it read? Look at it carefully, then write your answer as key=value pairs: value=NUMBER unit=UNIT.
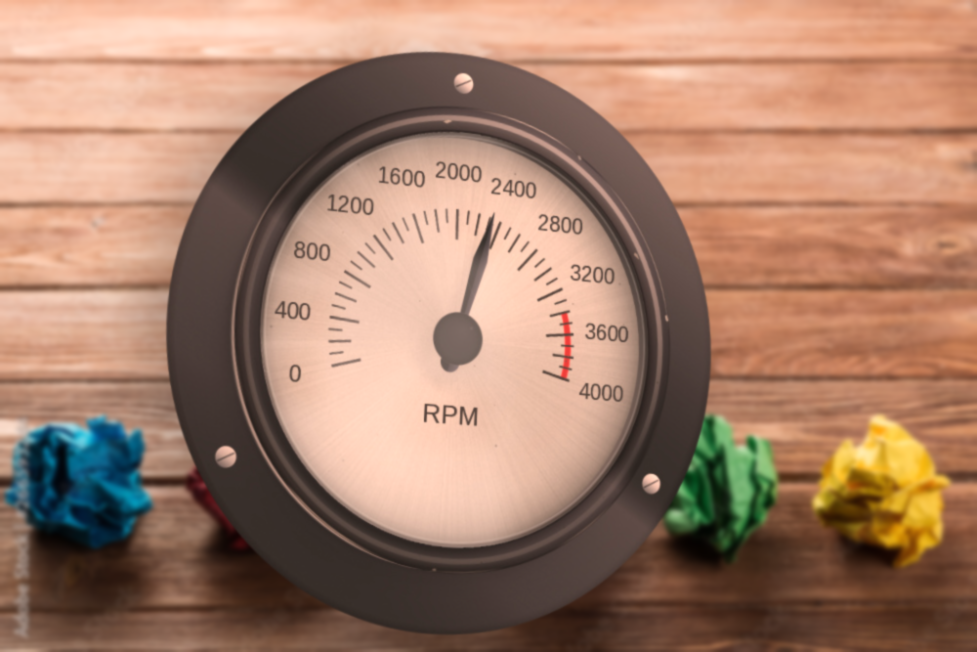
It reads value=2300 unit=rpm
